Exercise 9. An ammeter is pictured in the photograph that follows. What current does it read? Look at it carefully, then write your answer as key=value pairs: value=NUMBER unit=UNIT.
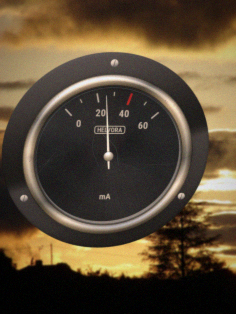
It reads value=25 unit=mA
